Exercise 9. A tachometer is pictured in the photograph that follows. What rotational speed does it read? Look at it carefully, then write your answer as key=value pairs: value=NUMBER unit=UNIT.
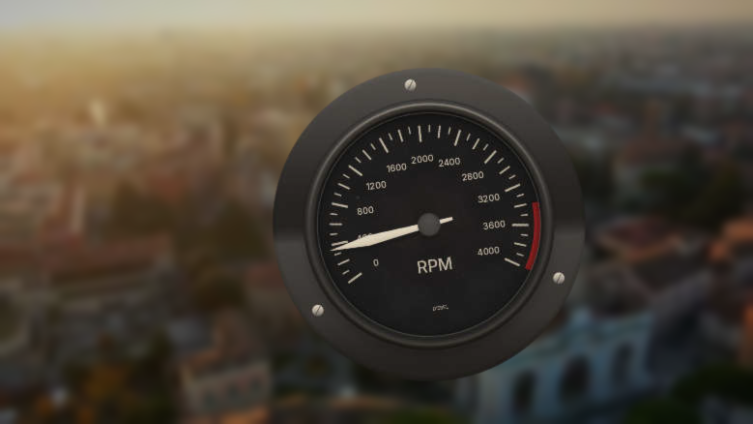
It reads value=350 unit=rpm
